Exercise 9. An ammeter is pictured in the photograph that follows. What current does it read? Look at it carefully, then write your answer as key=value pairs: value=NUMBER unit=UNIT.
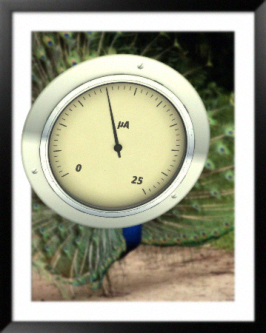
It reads value=10 unit=µA
